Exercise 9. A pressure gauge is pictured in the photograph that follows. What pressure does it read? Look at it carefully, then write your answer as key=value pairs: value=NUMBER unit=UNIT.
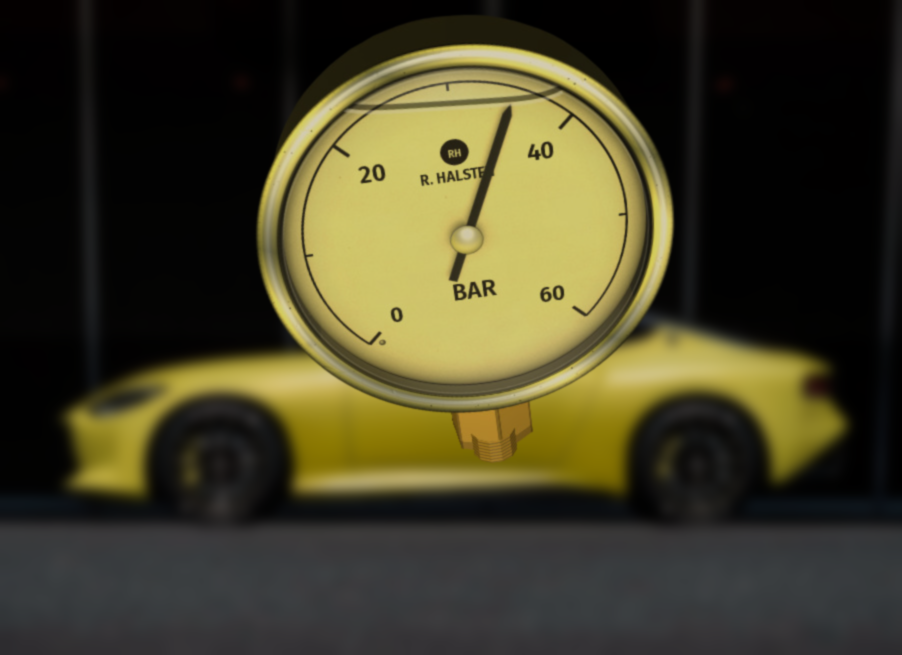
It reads value=35 unit=bar
